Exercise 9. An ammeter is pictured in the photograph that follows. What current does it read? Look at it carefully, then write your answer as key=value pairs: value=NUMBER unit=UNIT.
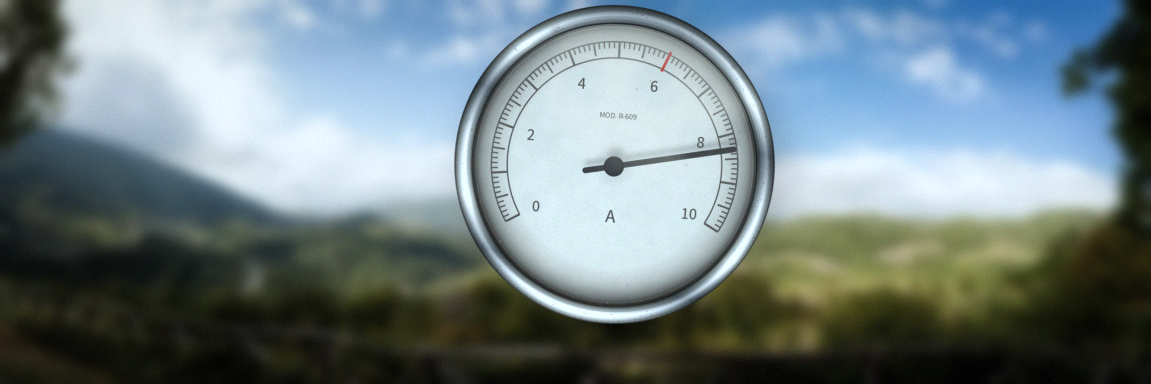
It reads value=8.3 unit=A
